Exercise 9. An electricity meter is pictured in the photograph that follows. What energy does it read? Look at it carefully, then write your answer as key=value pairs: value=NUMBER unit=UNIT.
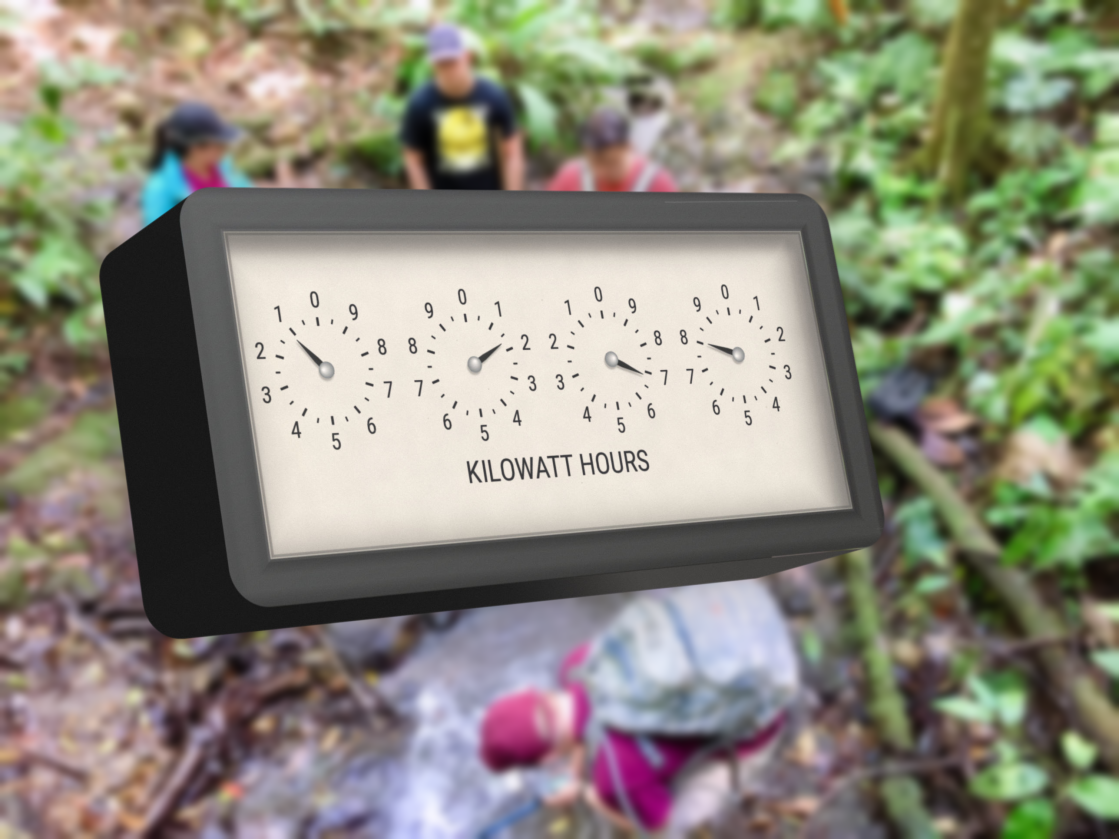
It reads value=1168 unit=kWh
